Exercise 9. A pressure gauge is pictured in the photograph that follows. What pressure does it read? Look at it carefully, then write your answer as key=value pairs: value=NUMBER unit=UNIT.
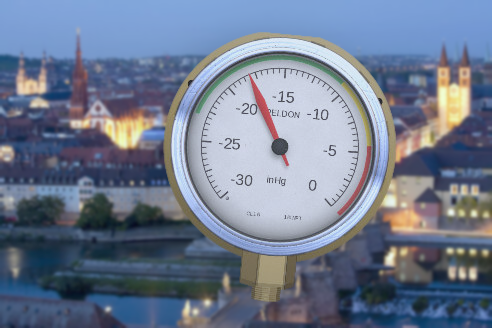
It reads value=-18 unit=inHg
